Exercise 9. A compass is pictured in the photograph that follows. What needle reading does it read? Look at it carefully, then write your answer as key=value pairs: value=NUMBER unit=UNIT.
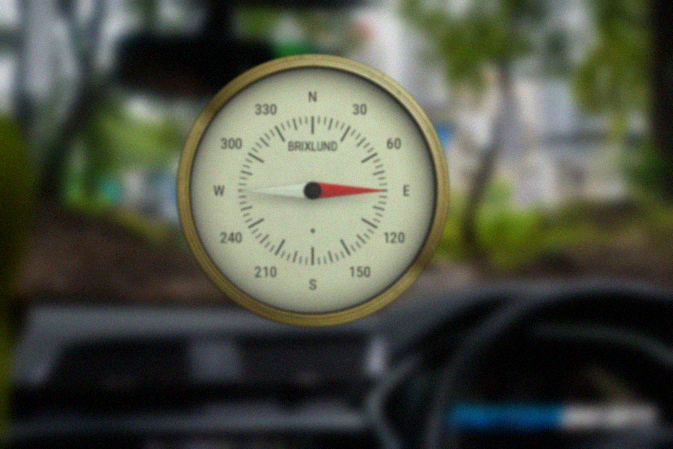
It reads value=90 unit=°
